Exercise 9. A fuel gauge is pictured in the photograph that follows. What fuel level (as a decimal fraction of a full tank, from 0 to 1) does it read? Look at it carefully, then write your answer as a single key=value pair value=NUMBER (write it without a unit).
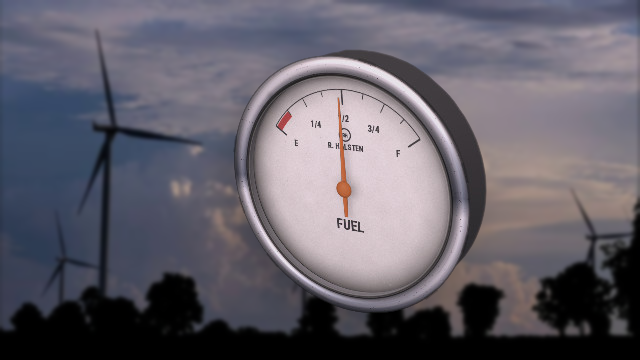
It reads value=0.5
